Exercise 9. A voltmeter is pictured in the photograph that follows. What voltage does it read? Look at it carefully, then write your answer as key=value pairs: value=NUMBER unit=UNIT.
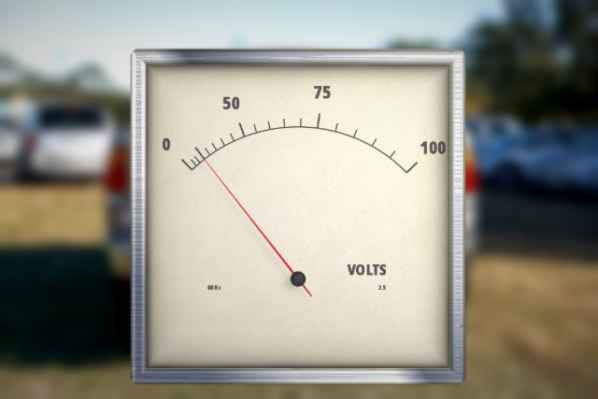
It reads value=25 unit=V
